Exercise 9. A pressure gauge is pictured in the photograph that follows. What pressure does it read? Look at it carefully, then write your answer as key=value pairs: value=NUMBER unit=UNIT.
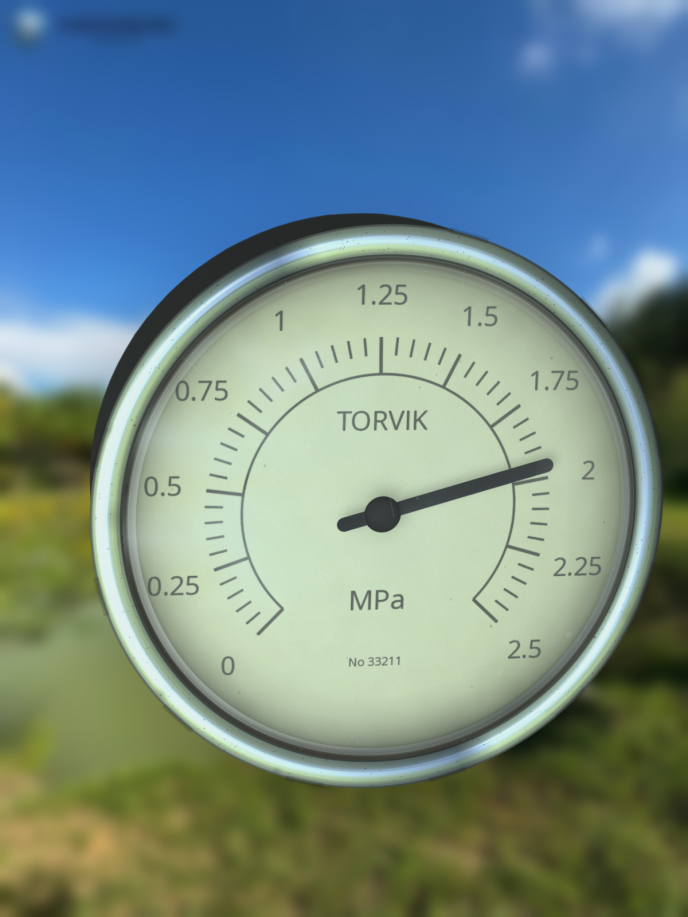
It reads value=1.95 unit=MPa
